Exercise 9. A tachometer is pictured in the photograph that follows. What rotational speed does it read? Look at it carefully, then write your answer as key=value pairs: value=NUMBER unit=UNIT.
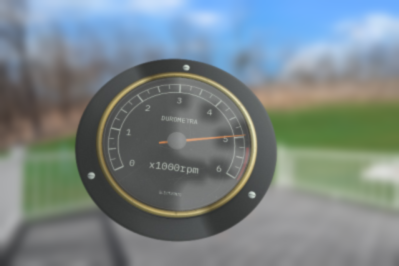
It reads value=5000 unit=rpm
